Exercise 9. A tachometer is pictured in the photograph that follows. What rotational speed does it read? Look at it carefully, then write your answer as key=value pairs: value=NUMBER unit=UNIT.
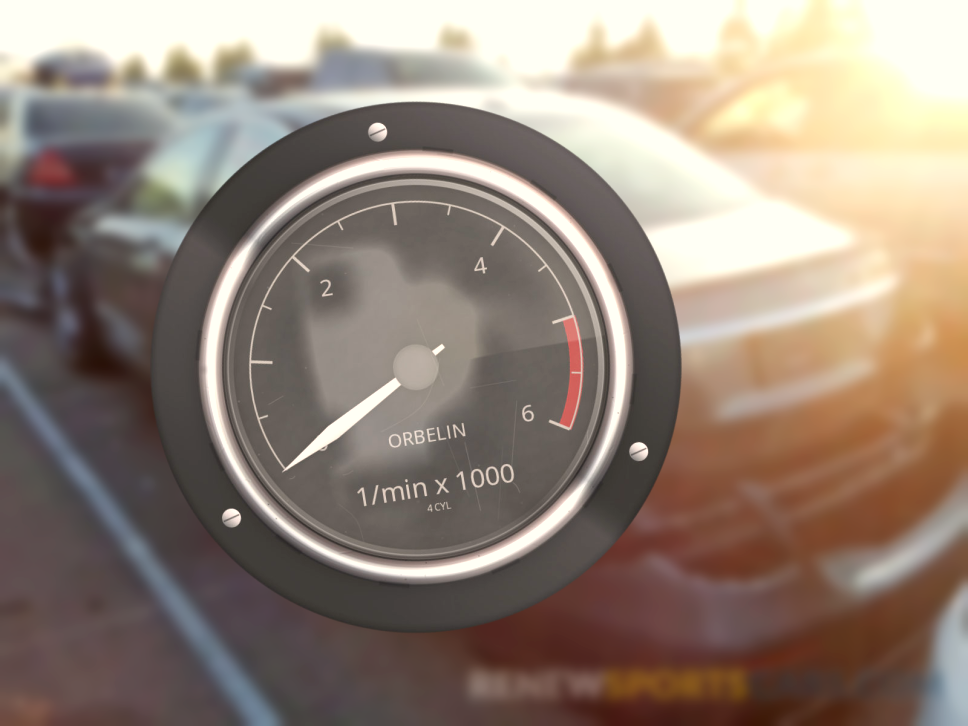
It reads value=0 unit=rpm
